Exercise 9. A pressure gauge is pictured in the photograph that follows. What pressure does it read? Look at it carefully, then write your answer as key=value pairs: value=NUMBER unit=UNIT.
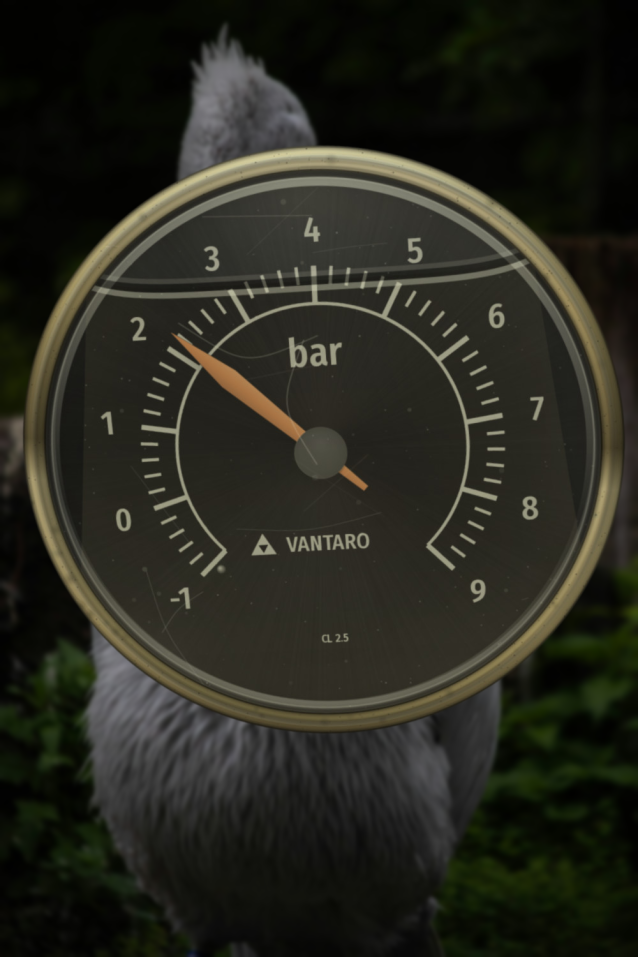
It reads value=2.2 unit=bar
